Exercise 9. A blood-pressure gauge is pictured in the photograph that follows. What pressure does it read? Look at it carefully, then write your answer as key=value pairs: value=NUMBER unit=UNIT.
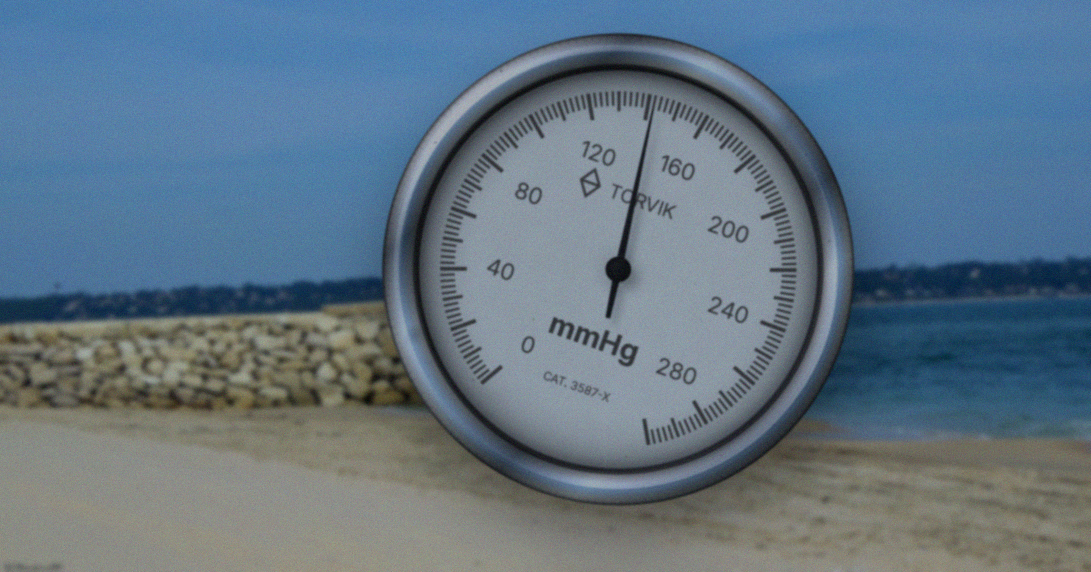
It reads value=142 unit=mmHg
